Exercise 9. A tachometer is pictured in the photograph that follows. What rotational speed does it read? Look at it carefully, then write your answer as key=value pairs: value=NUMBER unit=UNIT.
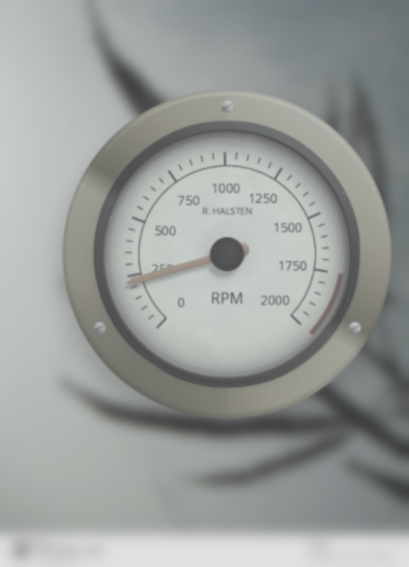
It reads value=225 unit=rpm
